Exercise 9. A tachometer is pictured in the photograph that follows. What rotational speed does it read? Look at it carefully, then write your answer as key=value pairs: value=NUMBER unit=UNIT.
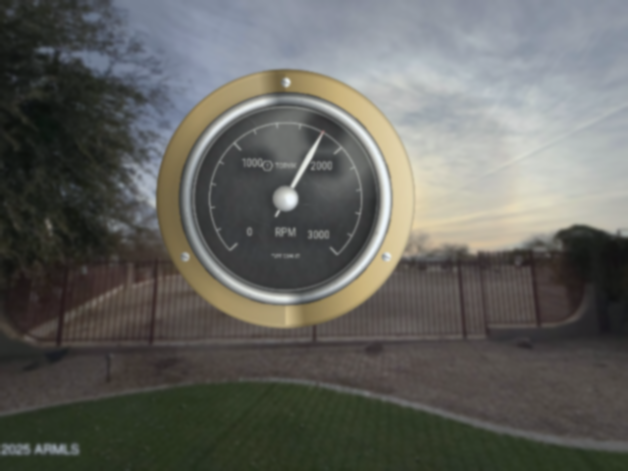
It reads value=1800 unit=rpm
